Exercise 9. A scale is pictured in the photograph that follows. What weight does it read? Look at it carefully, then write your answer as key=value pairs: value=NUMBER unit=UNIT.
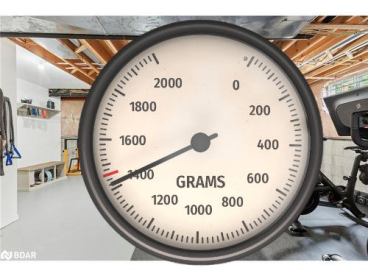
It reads value=1420 unit=g
